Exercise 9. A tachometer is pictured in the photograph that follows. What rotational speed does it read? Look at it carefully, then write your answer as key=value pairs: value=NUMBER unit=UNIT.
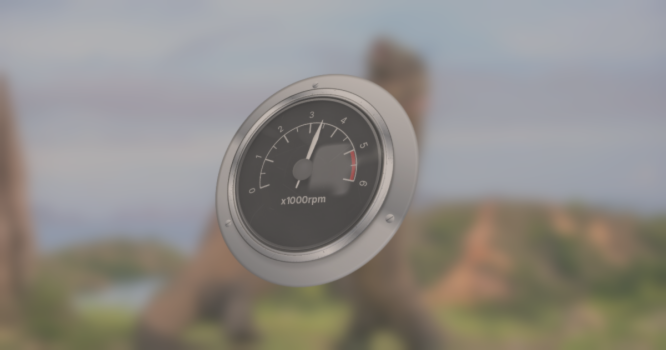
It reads value=3500 unit=rpm
